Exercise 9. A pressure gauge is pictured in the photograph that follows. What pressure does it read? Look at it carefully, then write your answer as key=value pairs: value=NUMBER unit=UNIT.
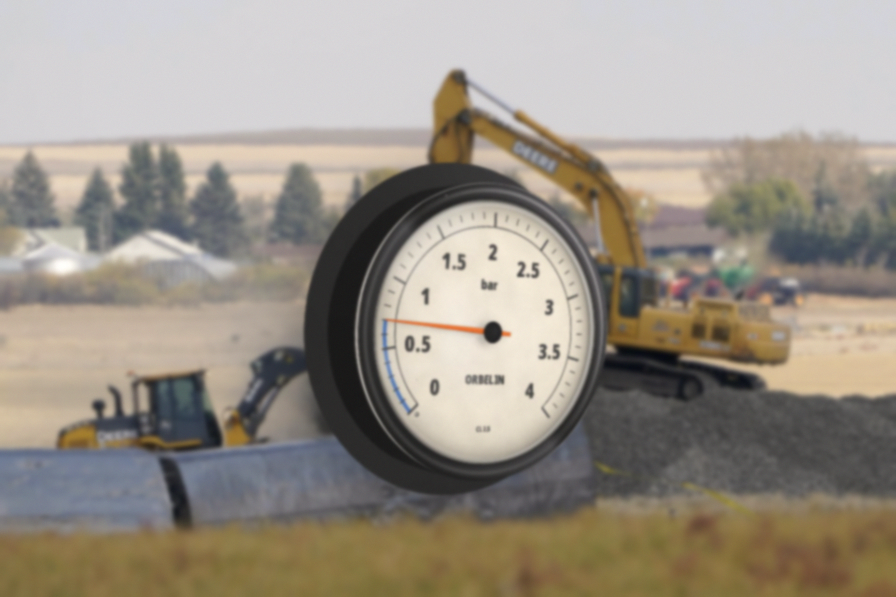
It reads value=0.7 unit=bar
